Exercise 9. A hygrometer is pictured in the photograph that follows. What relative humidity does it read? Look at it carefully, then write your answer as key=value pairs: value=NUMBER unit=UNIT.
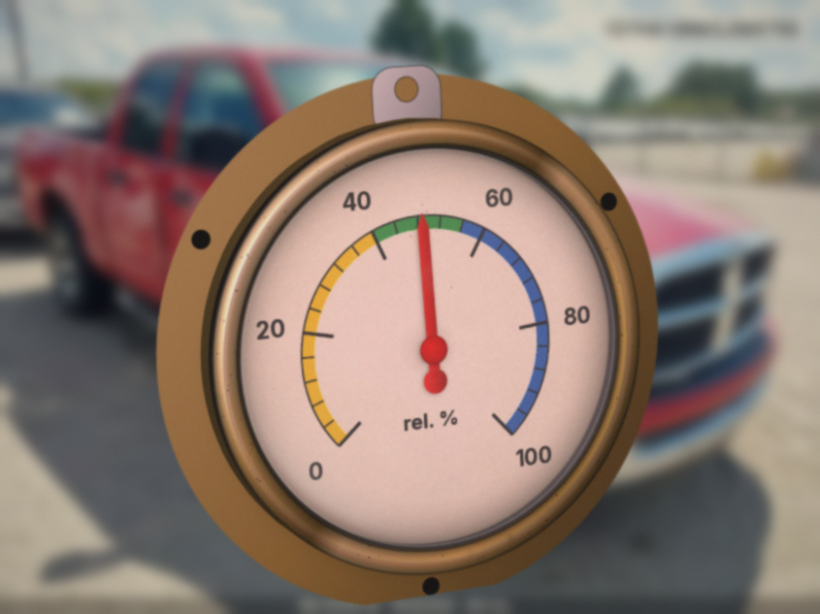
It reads value=48 unit=%
